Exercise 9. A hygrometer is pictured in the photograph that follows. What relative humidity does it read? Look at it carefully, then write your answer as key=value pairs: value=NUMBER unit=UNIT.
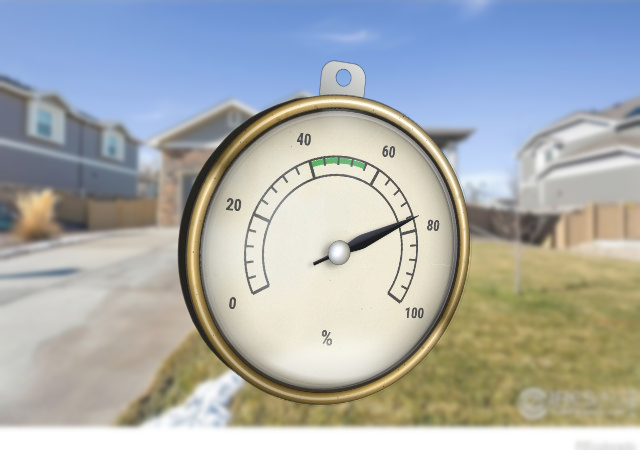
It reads value=76 unit=%
